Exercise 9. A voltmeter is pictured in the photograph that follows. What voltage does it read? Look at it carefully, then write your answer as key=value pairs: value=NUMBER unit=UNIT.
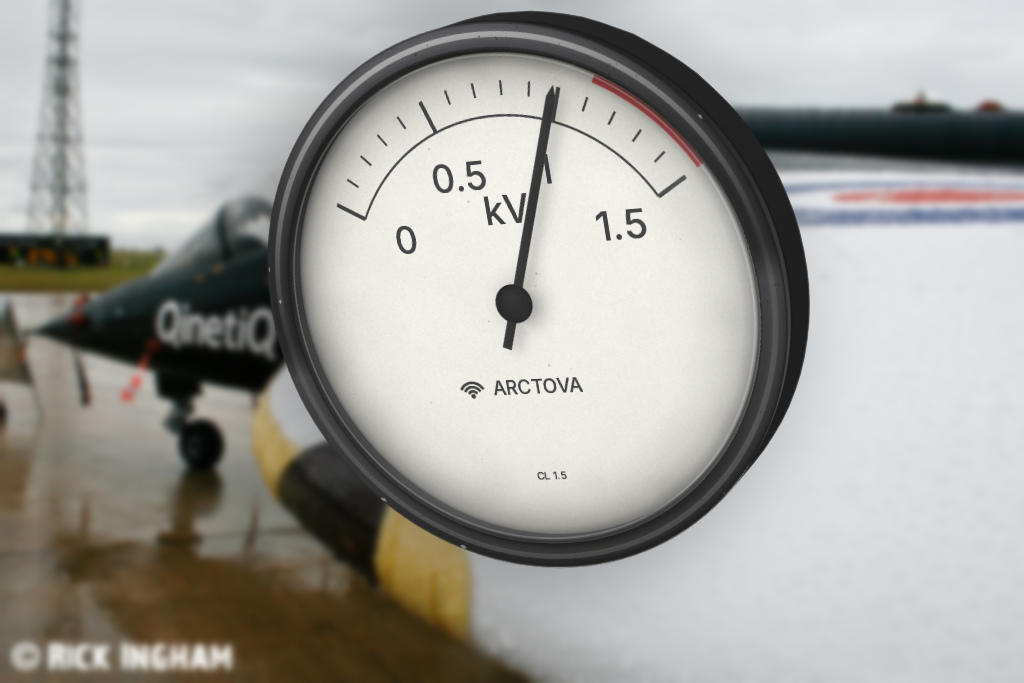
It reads value=1 unit=kV
